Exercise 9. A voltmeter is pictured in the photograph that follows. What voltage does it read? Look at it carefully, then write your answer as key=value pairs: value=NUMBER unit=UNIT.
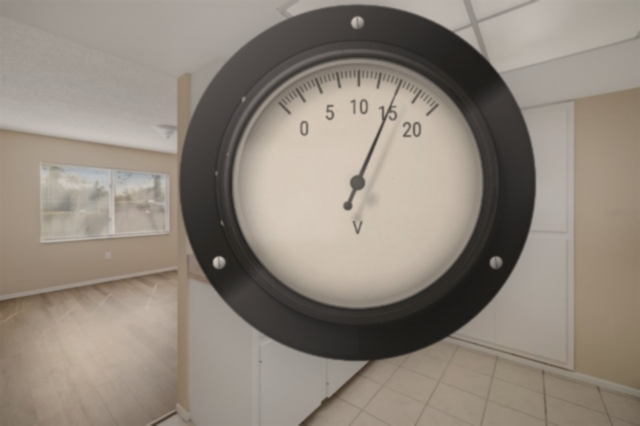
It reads value=15 unit=V
